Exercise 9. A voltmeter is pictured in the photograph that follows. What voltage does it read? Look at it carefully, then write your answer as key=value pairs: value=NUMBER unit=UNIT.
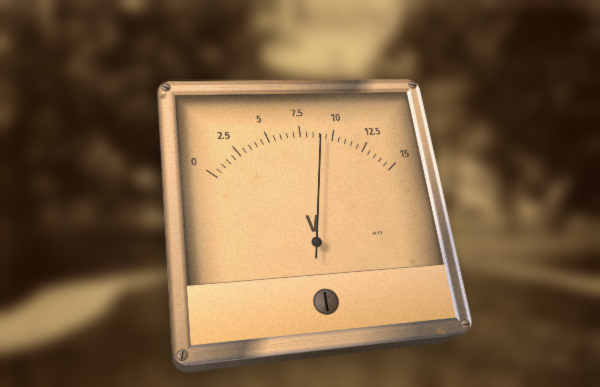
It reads value=9 unit=V
